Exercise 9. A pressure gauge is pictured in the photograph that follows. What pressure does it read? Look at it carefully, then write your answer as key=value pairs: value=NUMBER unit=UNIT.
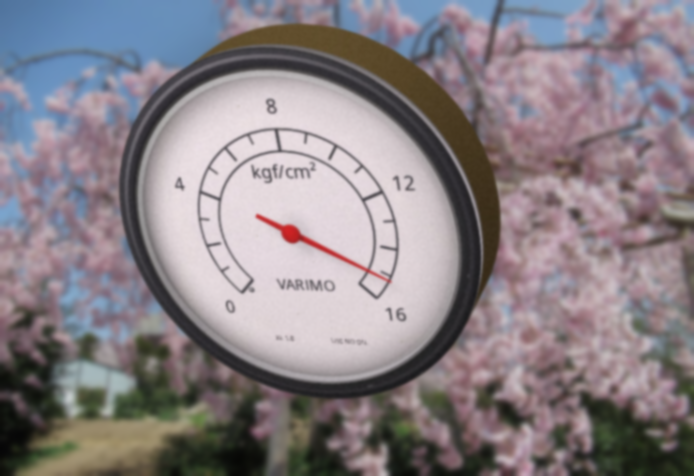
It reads value=15 unit=kg/cm²
